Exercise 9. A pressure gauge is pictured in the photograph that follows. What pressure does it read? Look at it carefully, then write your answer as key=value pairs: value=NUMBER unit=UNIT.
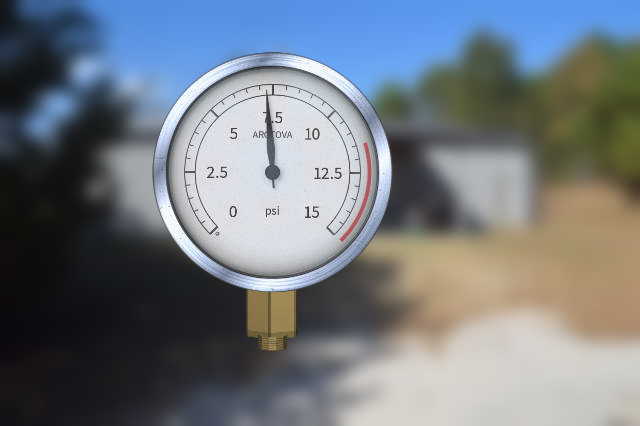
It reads value=7.25 unit=psi
